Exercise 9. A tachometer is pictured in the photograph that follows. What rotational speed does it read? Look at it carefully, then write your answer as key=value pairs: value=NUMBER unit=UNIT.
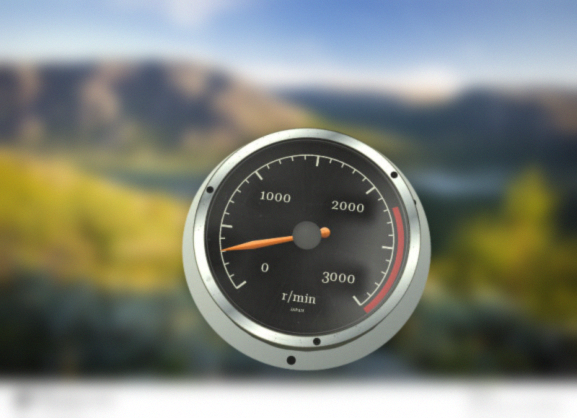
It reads value=300 unit=rpm
